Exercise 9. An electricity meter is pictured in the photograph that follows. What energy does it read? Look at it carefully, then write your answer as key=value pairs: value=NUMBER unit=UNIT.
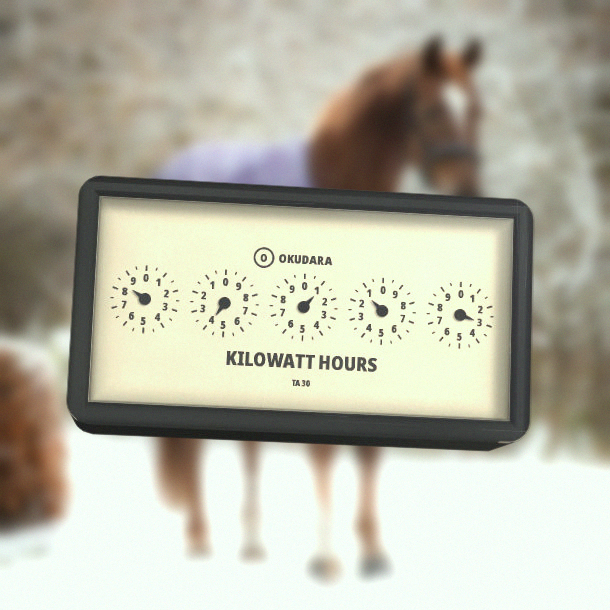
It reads value=84113 unit=kWh
